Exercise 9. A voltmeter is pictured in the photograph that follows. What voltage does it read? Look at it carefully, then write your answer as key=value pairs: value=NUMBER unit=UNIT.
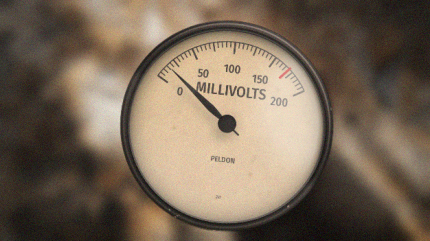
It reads value=15 unit=mV
